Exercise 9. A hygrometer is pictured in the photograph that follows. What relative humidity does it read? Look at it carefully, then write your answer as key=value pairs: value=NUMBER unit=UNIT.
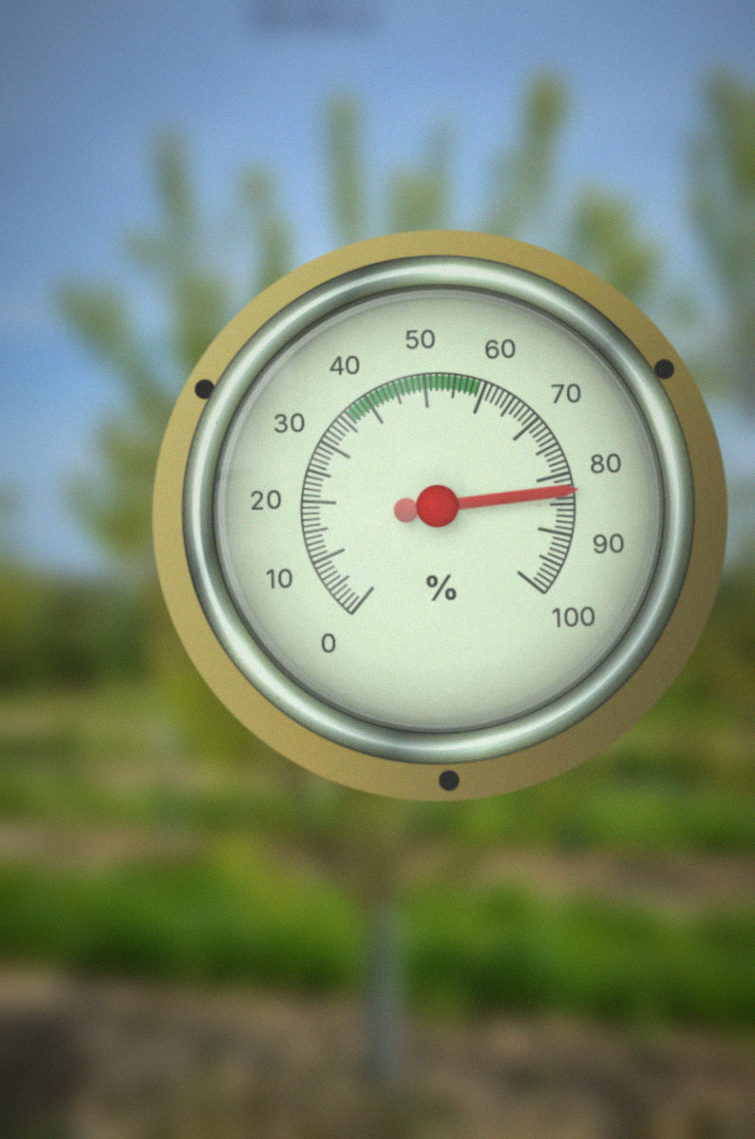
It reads value=83 unit=%
